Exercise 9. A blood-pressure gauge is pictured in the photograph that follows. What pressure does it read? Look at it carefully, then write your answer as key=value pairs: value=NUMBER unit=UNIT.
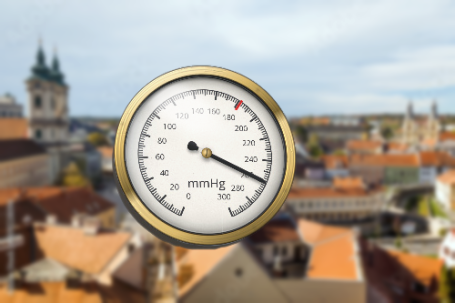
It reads value=260 unit=mmHg
